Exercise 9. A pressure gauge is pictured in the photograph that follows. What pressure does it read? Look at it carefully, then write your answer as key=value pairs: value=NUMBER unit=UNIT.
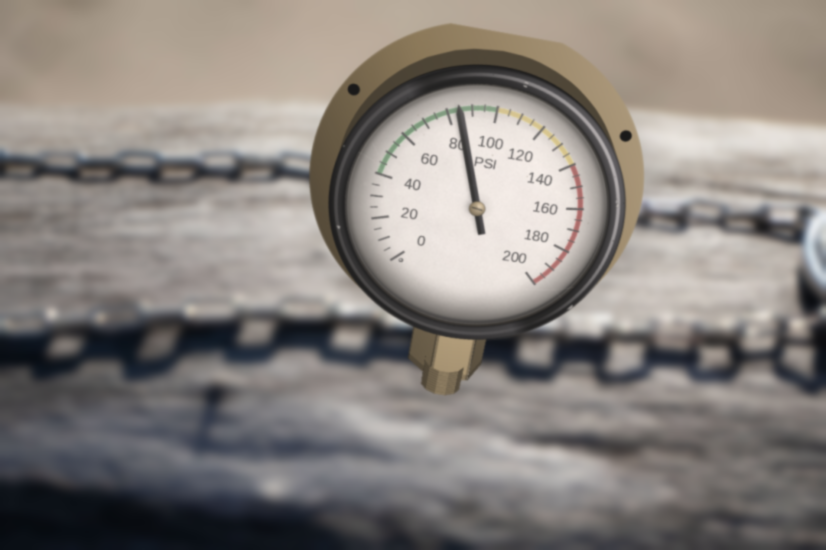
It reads value=85 unit=psi
